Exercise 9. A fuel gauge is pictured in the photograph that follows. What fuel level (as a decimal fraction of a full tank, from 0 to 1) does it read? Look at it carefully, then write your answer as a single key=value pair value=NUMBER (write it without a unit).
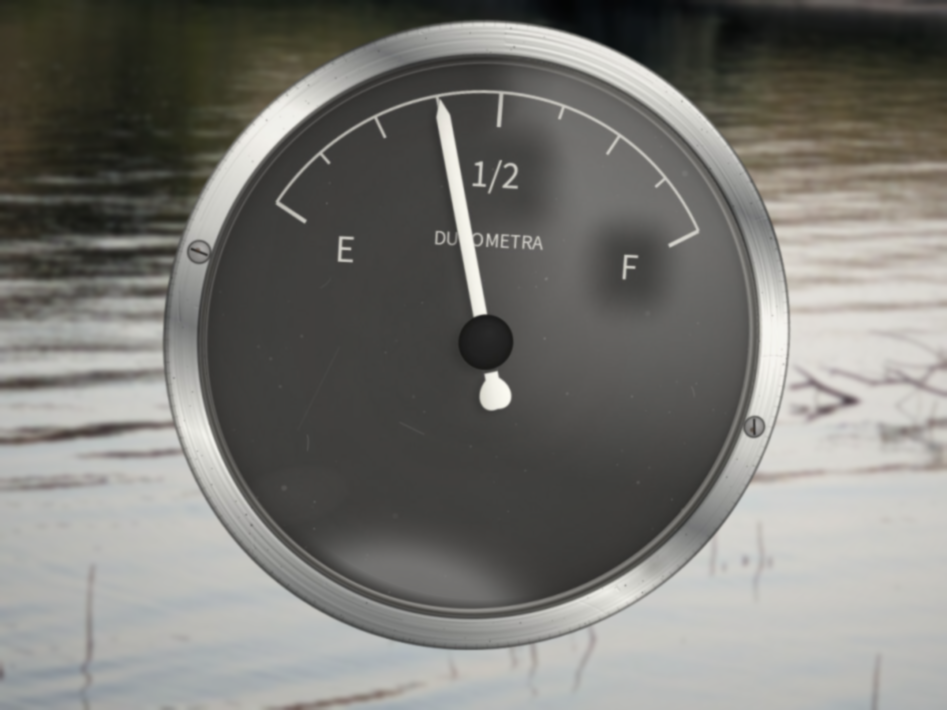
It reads value=0.375
